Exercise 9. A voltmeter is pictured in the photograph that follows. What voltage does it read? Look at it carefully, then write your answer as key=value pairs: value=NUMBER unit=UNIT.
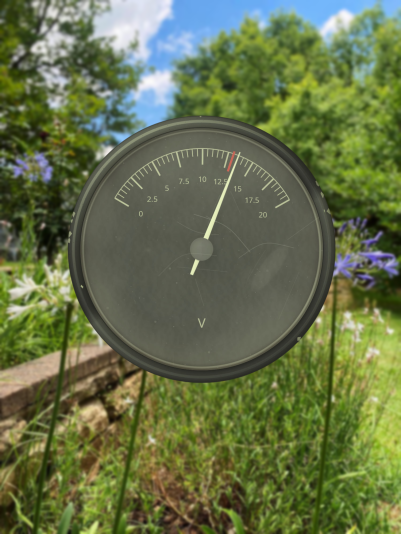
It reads value=13.5 unit=V
